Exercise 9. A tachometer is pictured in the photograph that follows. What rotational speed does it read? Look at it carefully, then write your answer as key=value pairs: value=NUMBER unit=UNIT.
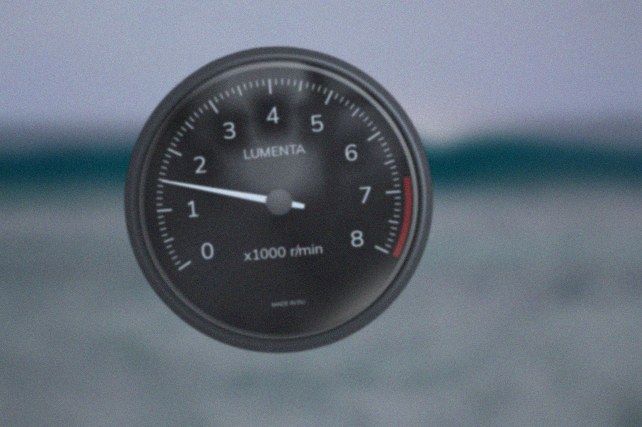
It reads value=1500 unit=rpm
